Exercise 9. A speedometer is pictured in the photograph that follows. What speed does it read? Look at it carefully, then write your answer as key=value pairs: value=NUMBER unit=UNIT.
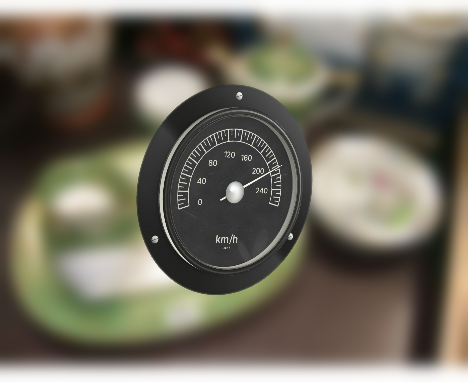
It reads value=210 unit=km/h
